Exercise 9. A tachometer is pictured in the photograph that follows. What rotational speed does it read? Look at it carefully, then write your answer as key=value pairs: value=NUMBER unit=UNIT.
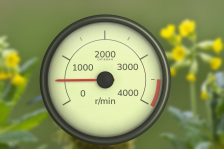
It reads value=500 unit=rpm
